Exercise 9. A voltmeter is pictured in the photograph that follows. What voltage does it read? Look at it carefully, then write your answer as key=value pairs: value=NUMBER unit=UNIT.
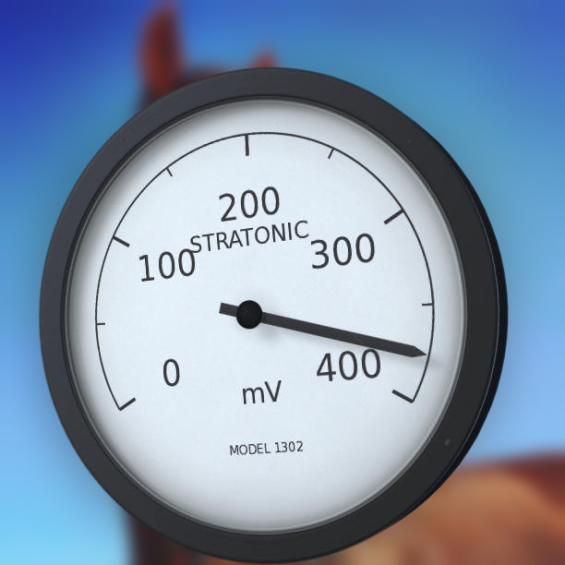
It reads value=375 unit=mV
